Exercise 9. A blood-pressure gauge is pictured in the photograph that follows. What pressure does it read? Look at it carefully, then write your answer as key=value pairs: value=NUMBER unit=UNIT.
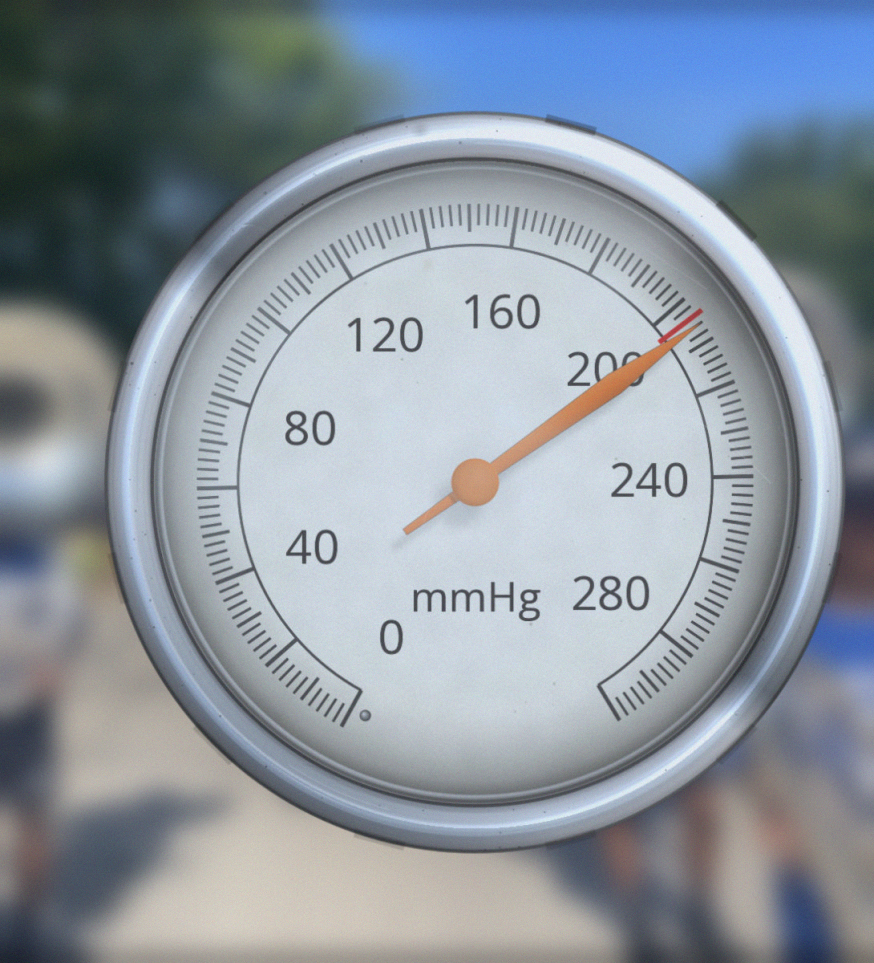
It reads value=206 unit=mmHg
